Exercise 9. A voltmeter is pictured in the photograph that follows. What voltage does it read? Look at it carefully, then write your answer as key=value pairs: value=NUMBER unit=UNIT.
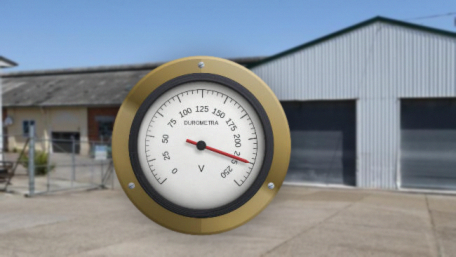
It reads value=225 unit=V
